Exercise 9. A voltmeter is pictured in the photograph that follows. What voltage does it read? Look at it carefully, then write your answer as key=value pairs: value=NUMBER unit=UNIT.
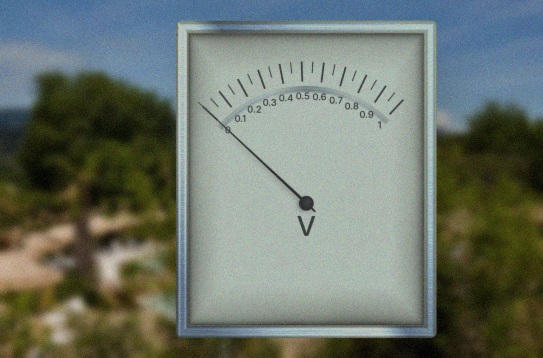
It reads value=0 unit=V
